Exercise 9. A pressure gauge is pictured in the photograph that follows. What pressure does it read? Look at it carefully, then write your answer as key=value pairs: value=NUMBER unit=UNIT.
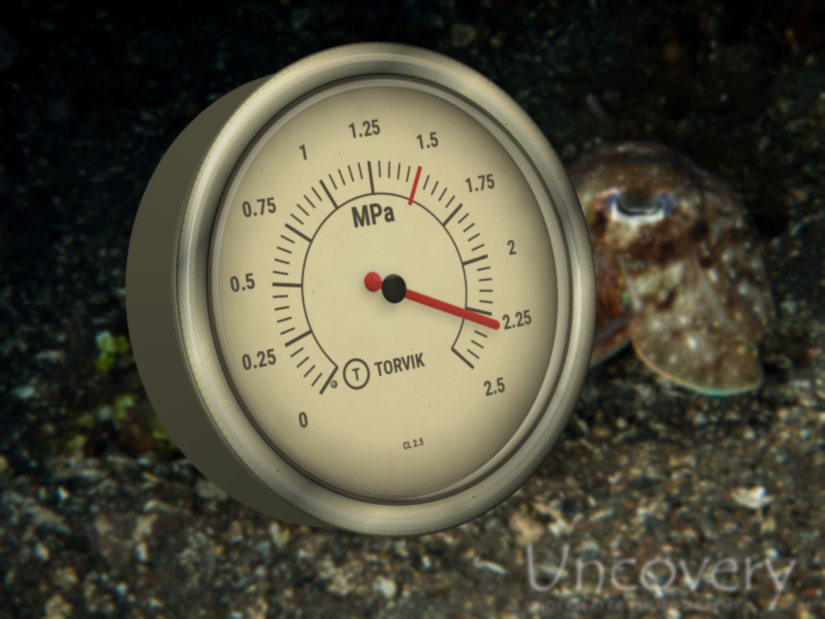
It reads value=2.3 unit=MPa
